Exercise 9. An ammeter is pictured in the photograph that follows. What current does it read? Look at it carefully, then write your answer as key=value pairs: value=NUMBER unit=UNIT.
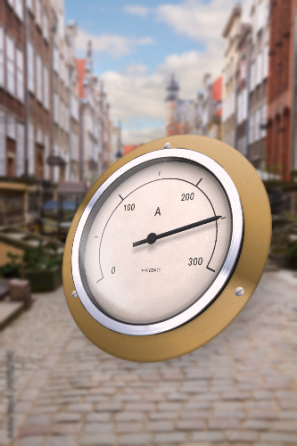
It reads value=250 unit=A
